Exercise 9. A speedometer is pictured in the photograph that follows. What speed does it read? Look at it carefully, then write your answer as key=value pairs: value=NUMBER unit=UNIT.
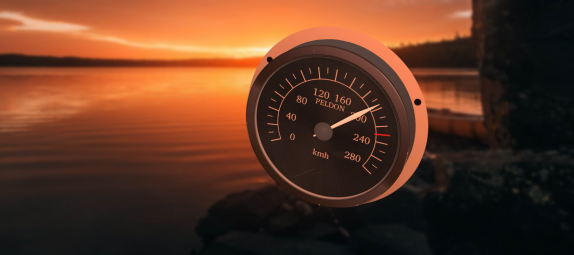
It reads value=195 unit=km/h
